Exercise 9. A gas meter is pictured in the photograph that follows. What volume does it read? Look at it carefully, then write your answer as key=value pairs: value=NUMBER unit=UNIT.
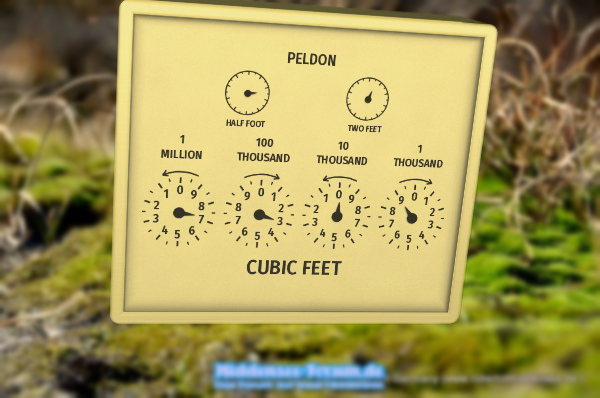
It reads value=729900 unit=ft³
